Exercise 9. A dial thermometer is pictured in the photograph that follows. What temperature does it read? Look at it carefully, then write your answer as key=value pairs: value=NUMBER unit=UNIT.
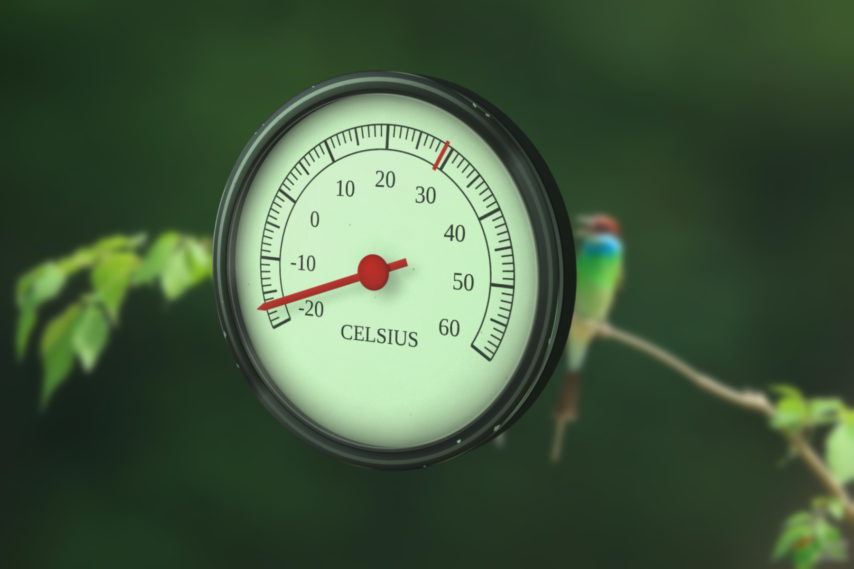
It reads value=-17 unit=°C
